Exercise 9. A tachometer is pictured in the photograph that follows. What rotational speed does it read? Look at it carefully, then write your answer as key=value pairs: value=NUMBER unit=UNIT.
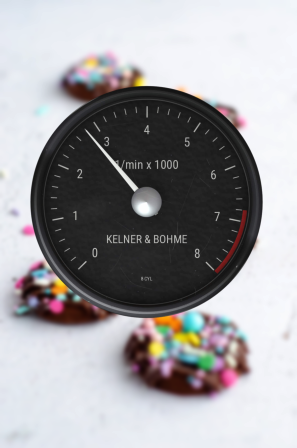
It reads value=2800 unit=rpm
